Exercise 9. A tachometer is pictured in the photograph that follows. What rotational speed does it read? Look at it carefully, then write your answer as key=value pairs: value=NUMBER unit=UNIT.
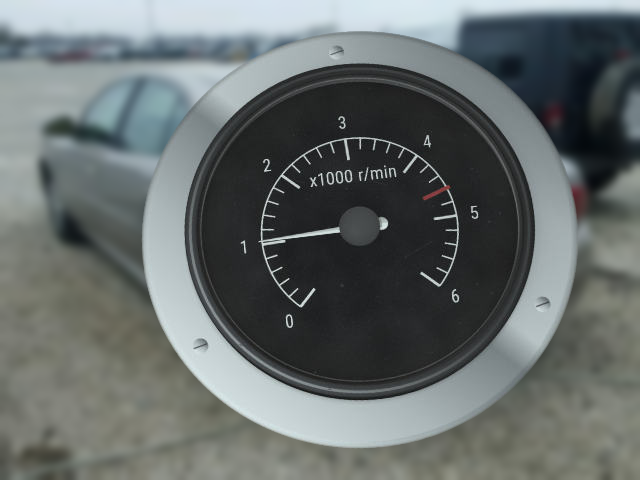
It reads value=1000 unit=rpm
